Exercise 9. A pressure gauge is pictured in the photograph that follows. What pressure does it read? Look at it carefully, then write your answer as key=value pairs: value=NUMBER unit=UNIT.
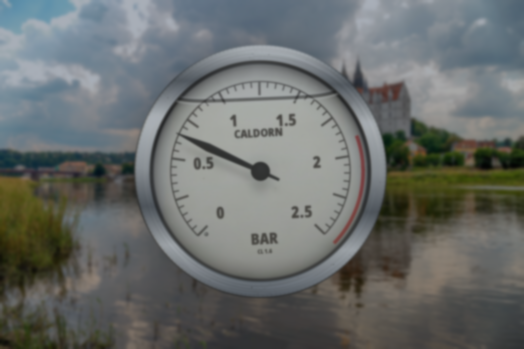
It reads value=0.65 unit=bar
